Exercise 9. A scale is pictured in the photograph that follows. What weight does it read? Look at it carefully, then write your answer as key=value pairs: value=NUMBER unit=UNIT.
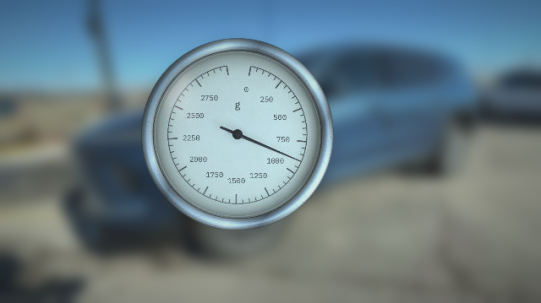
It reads value=900 unit=g
